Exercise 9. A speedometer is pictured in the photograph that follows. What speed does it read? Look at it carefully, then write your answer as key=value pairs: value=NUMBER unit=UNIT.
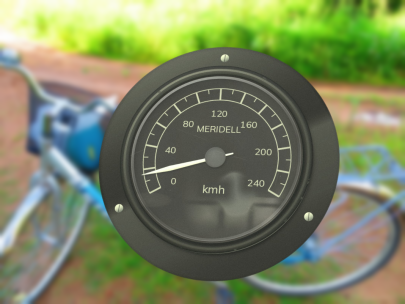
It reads value=15 unit=km/h
